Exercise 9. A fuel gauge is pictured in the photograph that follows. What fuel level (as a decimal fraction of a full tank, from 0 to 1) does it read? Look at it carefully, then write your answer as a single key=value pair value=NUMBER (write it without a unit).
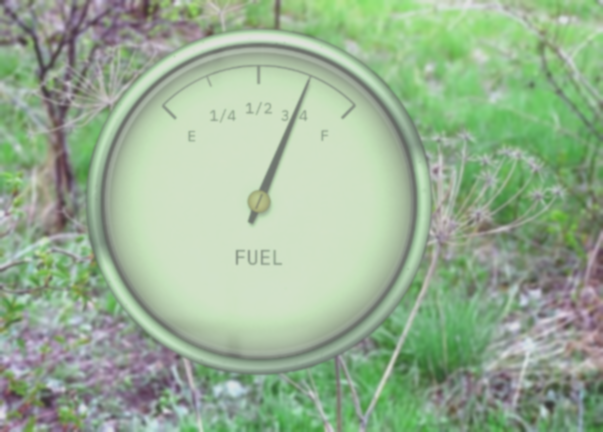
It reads value=0.75
